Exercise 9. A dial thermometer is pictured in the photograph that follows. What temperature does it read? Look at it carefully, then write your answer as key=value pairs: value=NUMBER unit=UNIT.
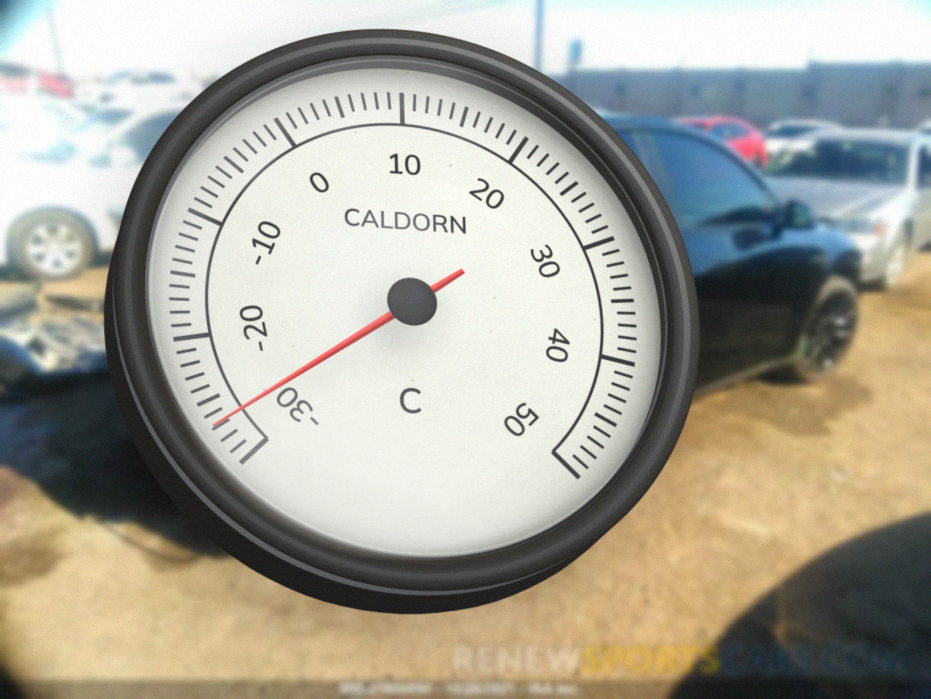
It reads value=-27 unit=°C
